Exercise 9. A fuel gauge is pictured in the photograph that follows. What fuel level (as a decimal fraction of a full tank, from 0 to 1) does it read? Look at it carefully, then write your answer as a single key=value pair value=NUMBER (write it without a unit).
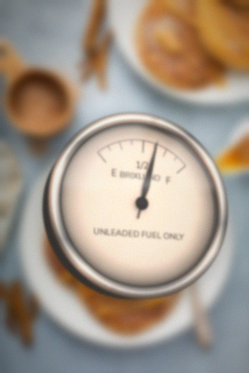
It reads value=0.625
